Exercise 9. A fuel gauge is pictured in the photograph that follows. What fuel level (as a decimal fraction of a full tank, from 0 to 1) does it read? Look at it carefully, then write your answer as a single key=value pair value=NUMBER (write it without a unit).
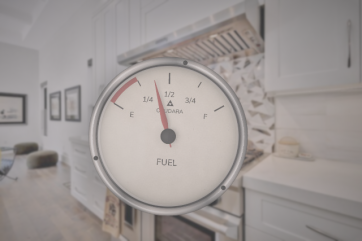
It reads value=0.375
